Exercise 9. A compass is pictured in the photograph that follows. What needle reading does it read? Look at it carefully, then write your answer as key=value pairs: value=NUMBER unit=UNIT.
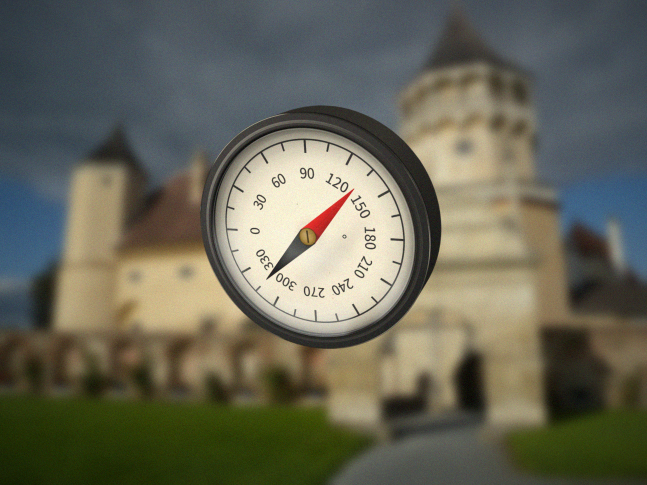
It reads value=135 unit=°
